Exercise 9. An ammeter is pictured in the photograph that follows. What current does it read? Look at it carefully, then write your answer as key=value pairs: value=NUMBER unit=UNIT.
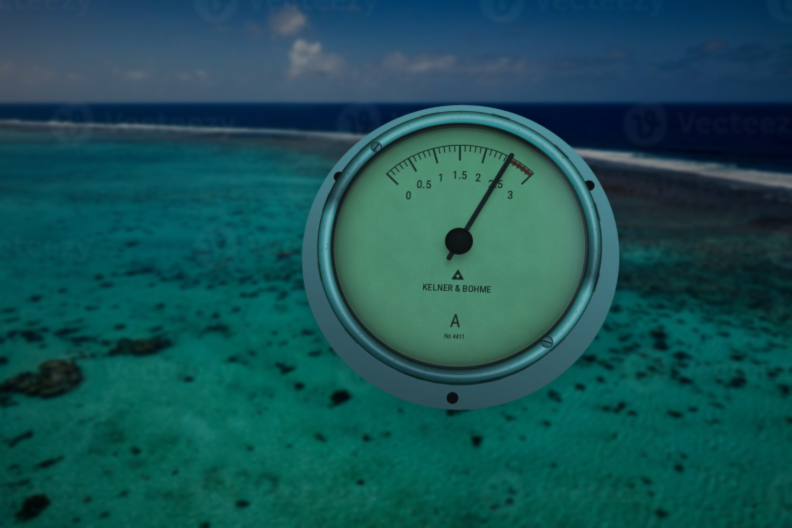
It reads value=2.5 unit=A
